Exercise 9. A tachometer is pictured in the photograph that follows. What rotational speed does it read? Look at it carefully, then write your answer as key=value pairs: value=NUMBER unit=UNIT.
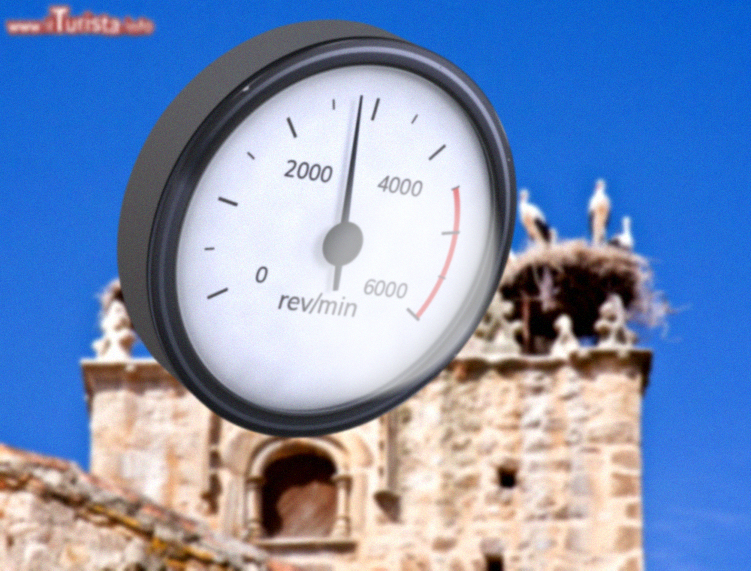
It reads value=2750 unit=rpm
